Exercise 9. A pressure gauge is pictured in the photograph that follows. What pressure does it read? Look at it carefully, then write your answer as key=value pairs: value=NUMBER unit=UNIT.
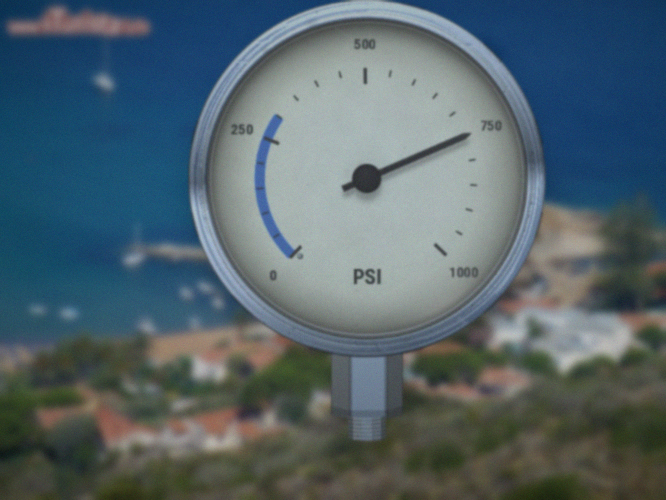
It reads value=750 unit=psi
